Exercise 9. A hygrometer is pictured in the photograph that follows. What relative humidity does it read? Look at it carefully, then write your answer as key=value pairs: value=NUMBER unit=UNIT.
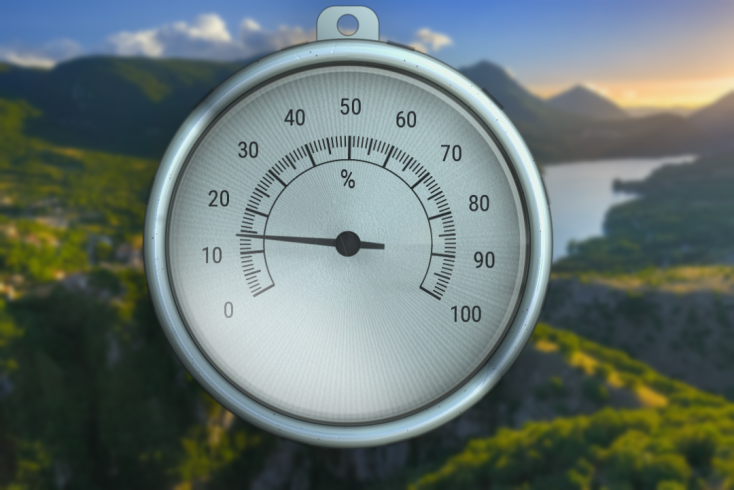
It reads value=14 unit=%
